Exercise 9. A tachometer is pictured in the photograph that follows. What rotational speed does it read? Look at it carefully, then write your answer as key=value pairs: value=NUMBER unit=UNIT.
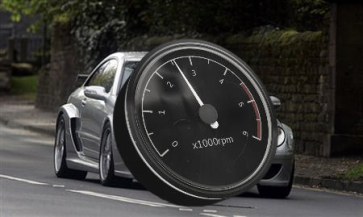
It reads value=2500 unit=rpm
